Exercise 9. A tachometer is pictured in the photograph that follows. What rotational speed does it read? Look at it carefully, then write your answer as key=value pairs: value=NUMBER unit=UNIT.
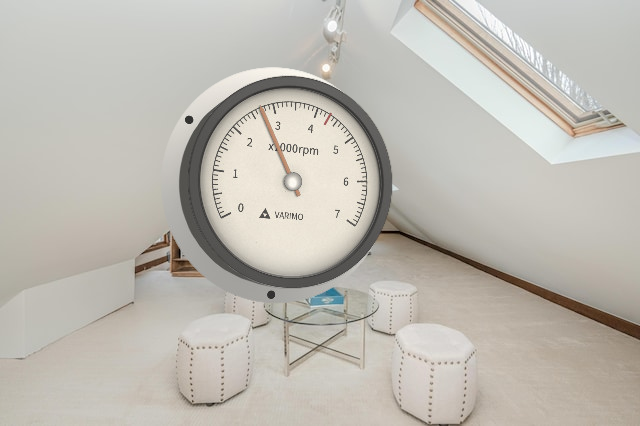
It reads value=2700 unit=rpm
